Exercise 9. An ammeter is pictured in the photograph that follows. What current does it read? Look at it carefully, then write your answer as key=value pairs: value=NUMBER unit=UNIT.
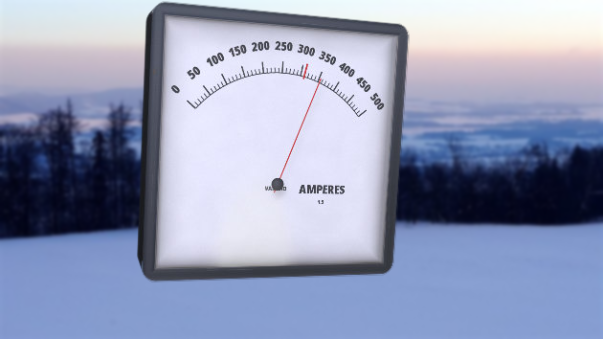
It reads value=350 unit=A
